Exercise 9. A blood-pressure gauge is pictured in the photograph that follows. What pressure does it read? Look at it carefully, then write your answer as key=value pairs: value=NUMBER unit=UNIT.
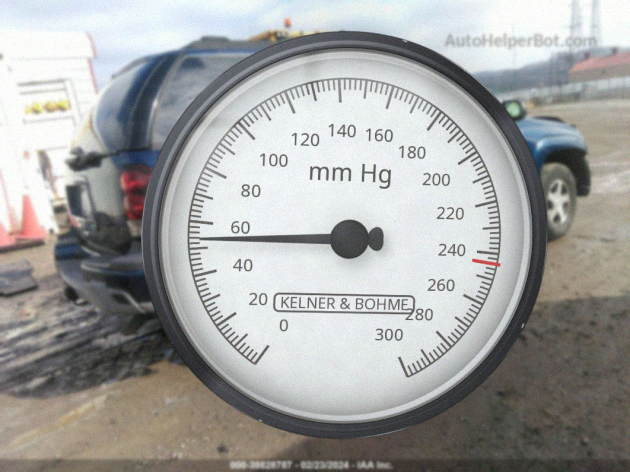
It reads value=54 unit=mmHg
